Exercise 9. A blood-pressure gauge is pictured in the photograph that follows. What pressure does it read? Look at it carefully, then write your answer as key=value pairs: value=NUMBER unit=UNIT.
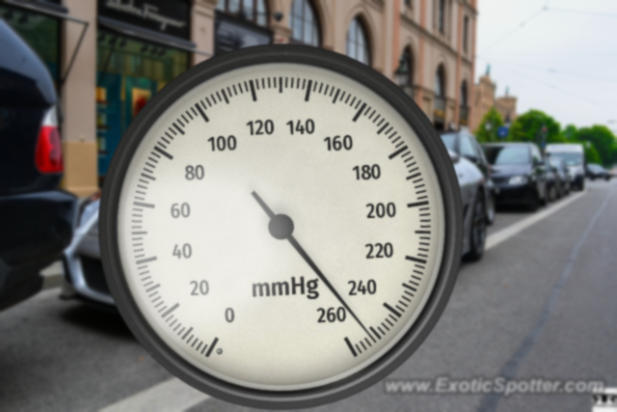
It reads value=252 unit=mmHg
